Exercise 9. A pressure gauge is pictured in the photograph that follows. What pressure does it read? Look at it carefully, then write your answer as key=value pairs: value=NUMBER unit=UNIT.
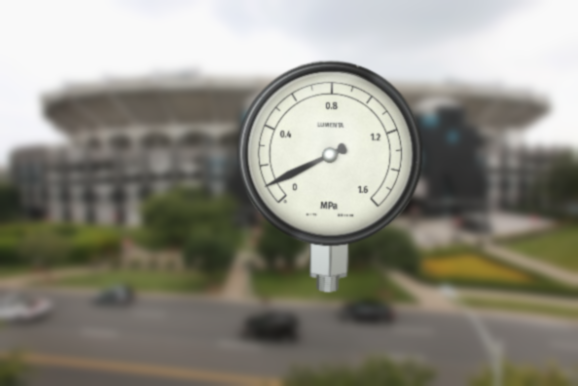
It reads value=0.1 unit=MPa
